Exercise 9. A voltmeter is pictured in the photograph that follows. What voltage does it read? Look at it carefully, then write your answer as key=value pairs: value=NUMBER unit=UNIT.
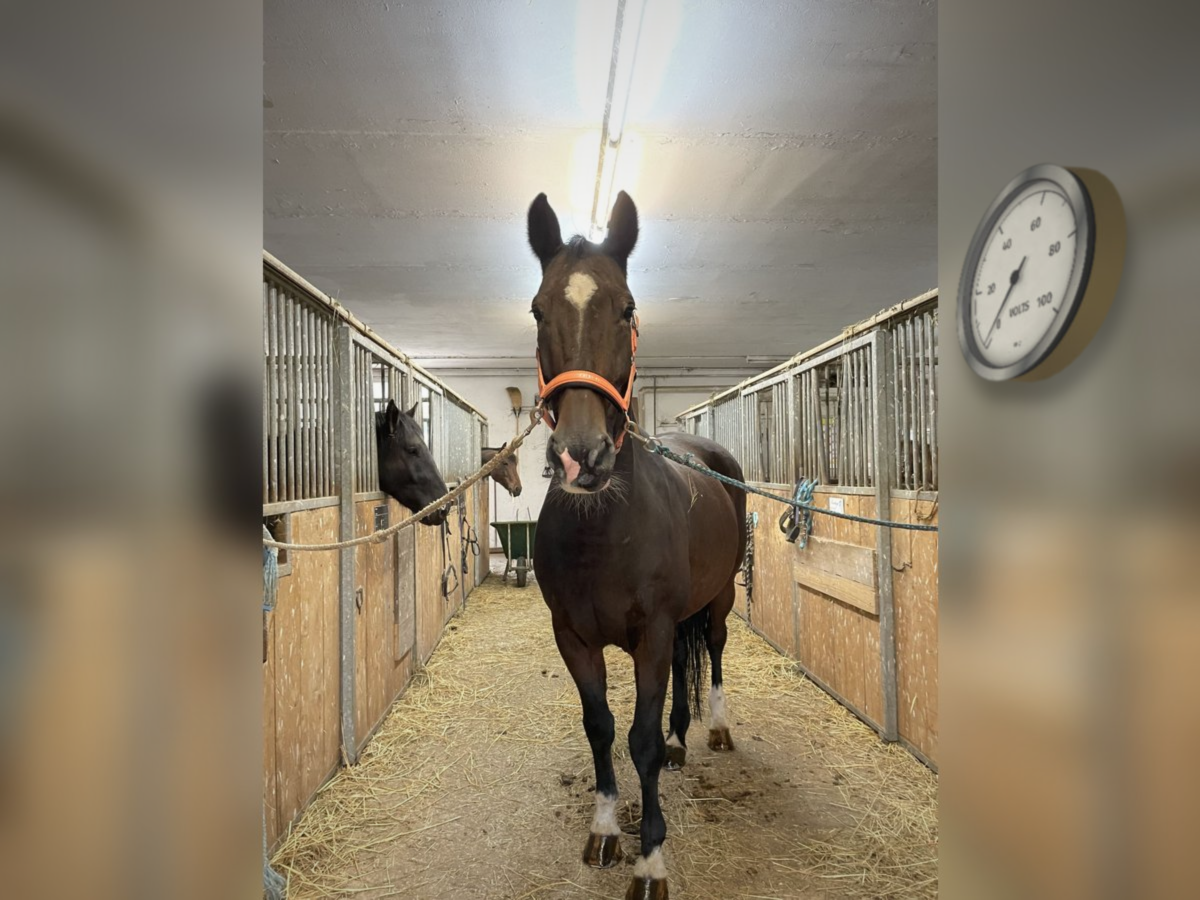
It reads value=0 unit=V
